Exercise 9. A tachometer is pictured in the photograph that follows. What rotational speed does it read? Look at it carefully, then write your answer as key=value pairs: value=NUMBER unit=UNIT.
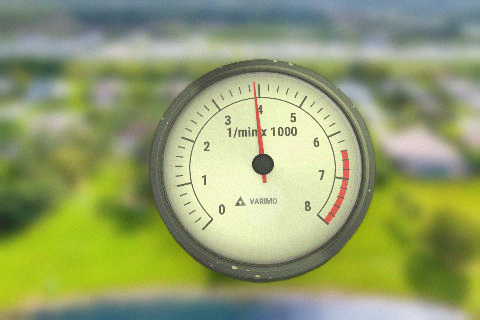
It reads value=3900 unit=rpm
